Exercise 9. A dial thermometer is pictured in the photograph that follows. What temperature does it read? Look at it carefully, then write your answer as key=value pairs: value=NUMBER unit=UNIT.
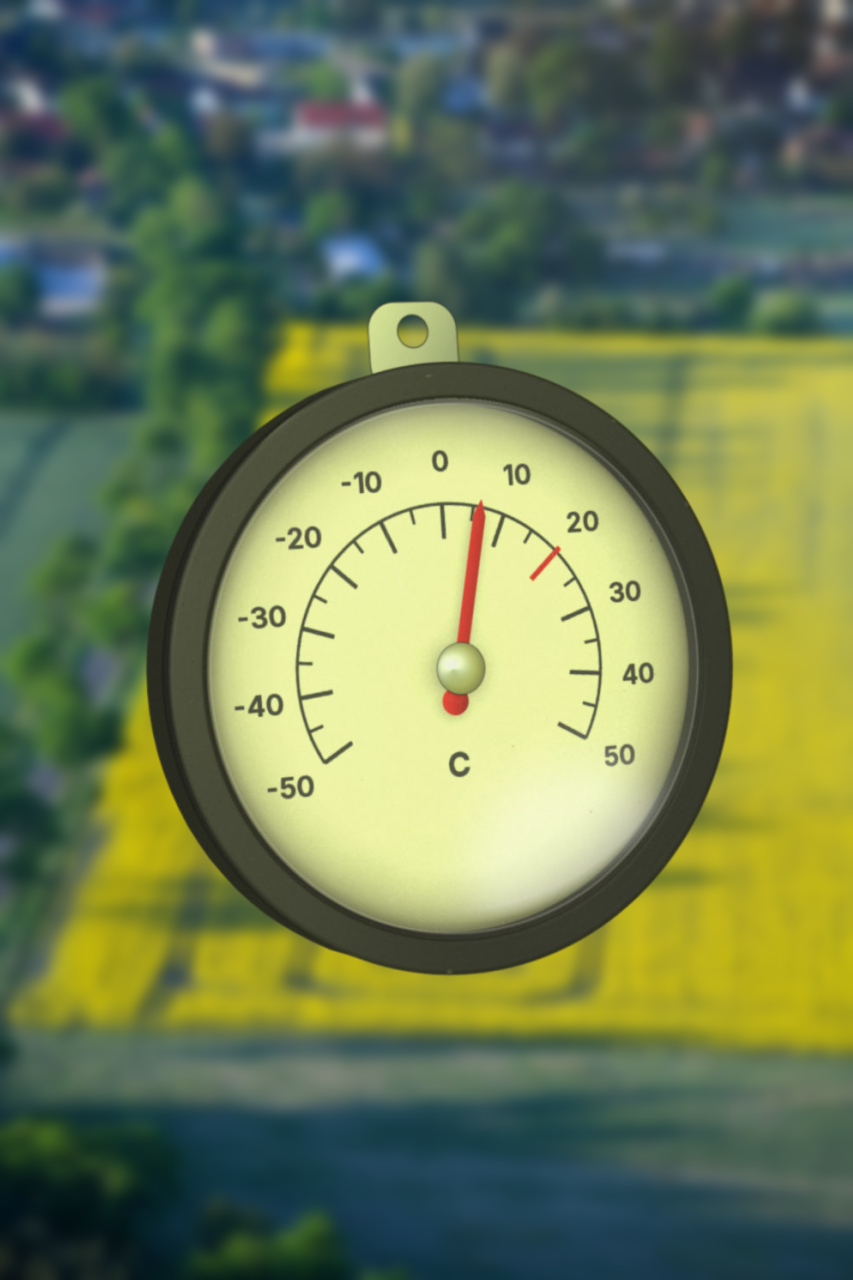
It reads value=5 unit=°C
